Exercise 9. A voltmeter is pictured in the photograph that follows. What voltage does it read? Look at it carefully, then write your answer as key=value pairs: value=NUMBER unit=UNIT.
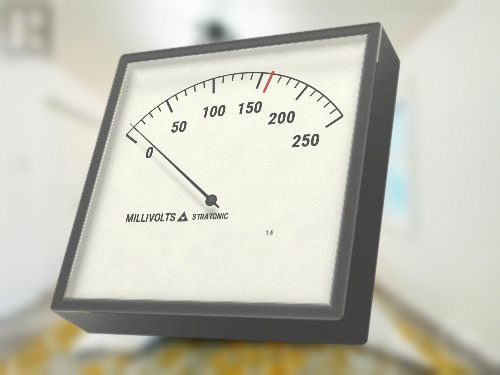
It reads value=10 unit=mV
